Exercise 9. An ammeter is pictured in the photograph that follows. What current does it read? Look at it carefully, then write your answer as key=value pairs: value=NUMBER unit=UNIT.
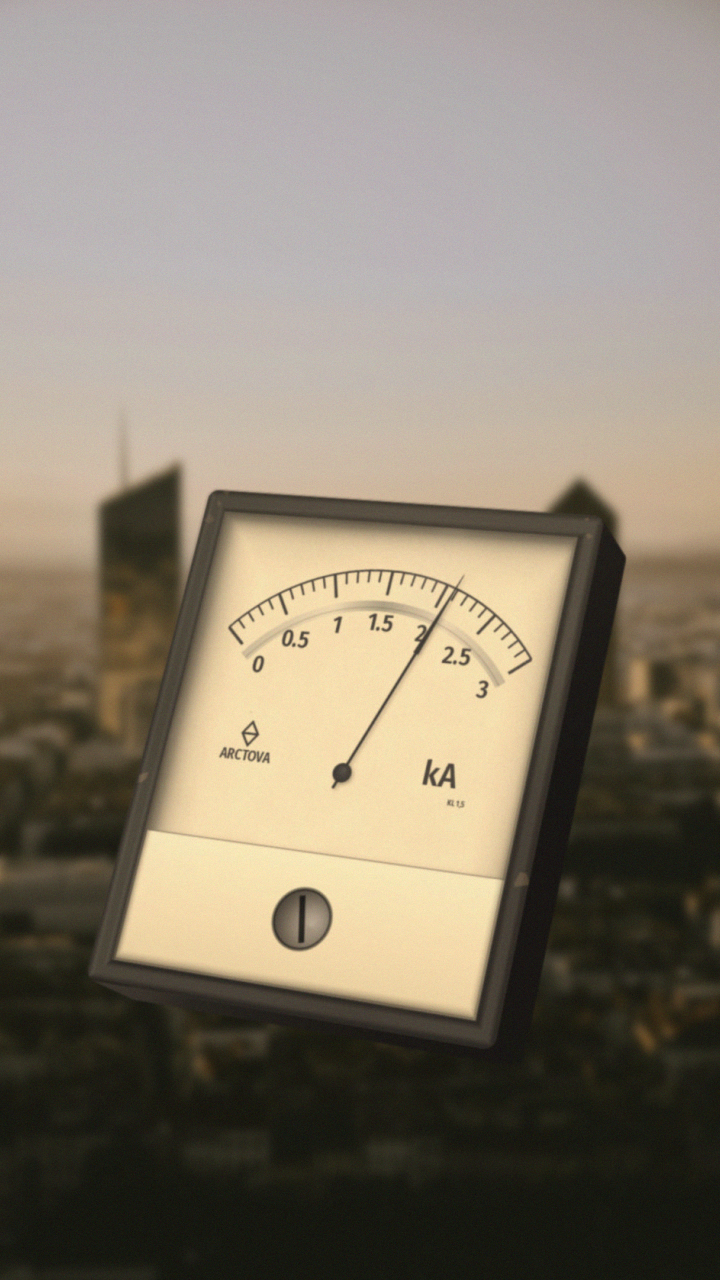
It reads value=2.1 unit=kA
